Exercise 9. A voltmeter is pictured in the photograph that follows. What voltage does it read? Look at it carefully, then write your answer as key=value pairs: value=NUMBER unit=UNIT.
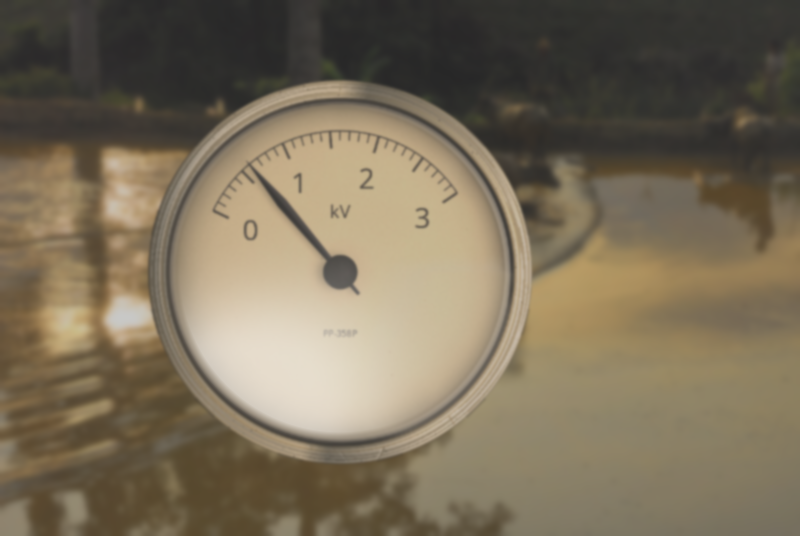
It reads value=0.6 unit=kV
